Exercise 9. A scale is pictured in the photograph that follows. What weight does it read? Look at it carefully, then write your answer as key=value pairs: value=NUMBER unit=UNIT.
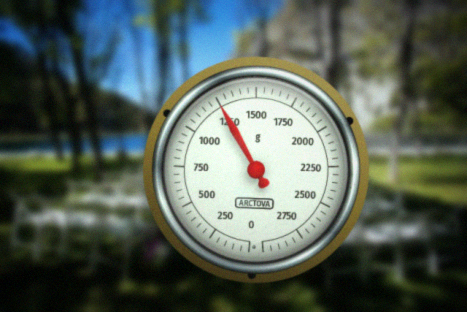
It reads value=1250 unit=g
